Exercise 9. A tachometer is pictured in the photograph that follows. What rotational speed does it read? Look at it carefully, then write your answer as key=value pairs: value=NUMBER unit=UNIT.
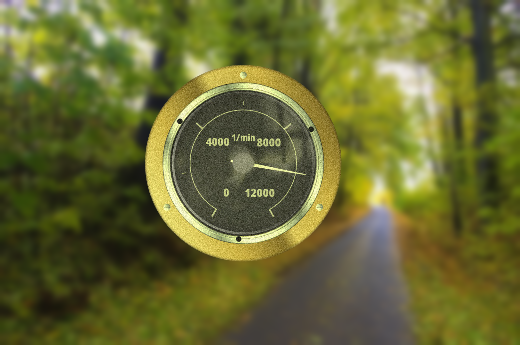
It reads value=10000 unit=rpm
